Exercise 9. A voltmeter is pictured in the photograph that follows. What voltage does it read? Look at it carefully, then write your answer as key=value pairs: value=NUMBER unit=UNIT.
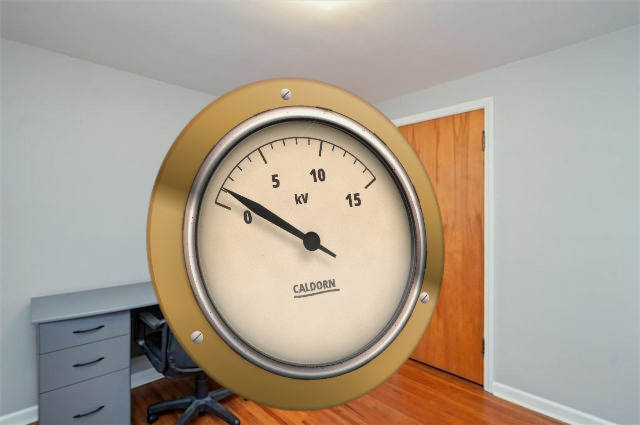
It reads value=1 unit=kV
